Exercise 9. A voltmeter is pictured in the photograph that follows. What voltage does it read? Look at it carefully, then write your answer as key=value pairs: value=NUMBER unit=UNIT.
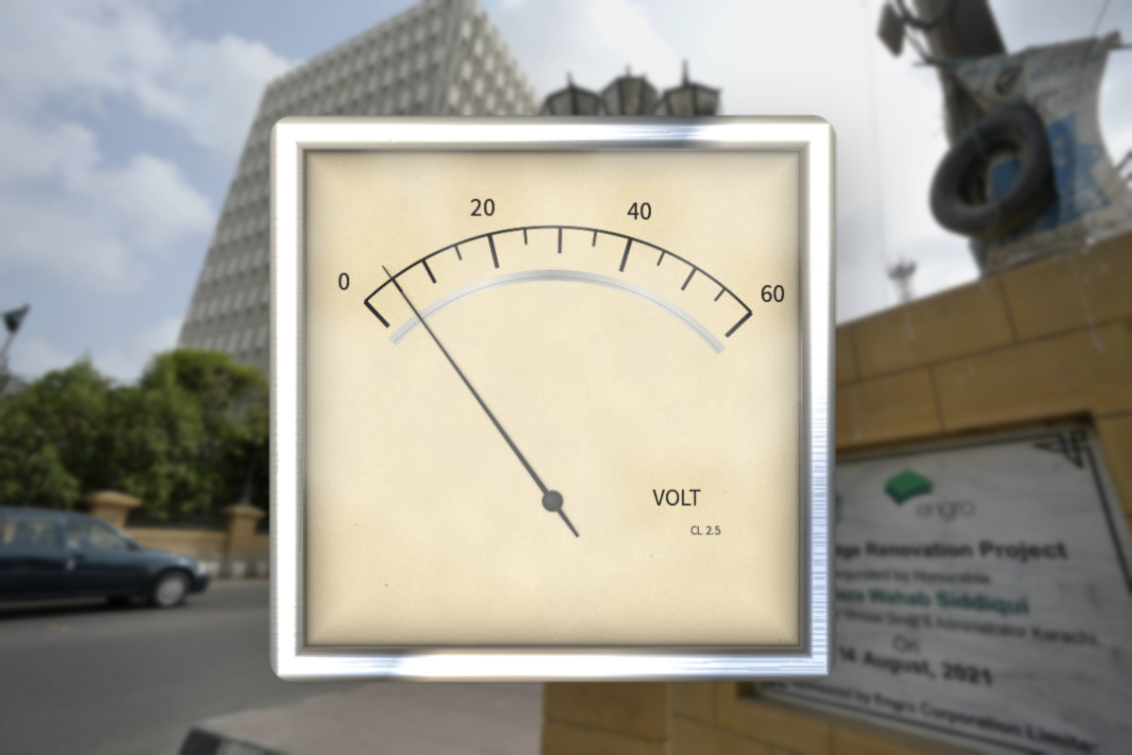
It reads value=5 unit=V
